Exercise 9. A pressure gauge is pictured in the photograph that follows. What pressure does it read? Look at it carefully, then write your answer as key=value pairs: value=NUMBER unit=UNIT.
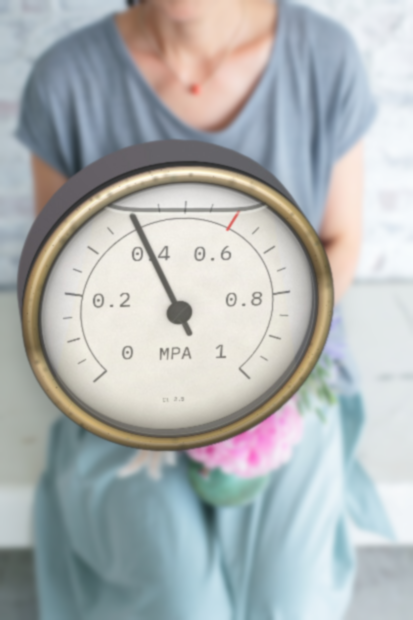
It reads value=0.4 unit=MPa
